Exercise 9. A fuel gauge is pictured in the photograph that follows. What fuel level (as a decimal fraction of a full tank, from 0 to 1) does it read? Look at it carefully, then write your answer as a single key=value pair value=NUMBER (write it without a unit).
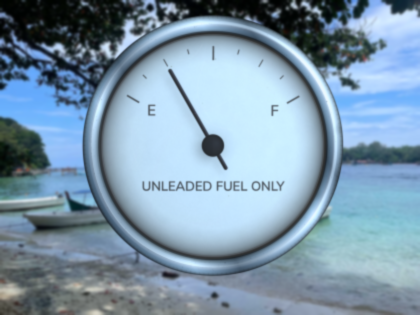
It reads value=0.25
